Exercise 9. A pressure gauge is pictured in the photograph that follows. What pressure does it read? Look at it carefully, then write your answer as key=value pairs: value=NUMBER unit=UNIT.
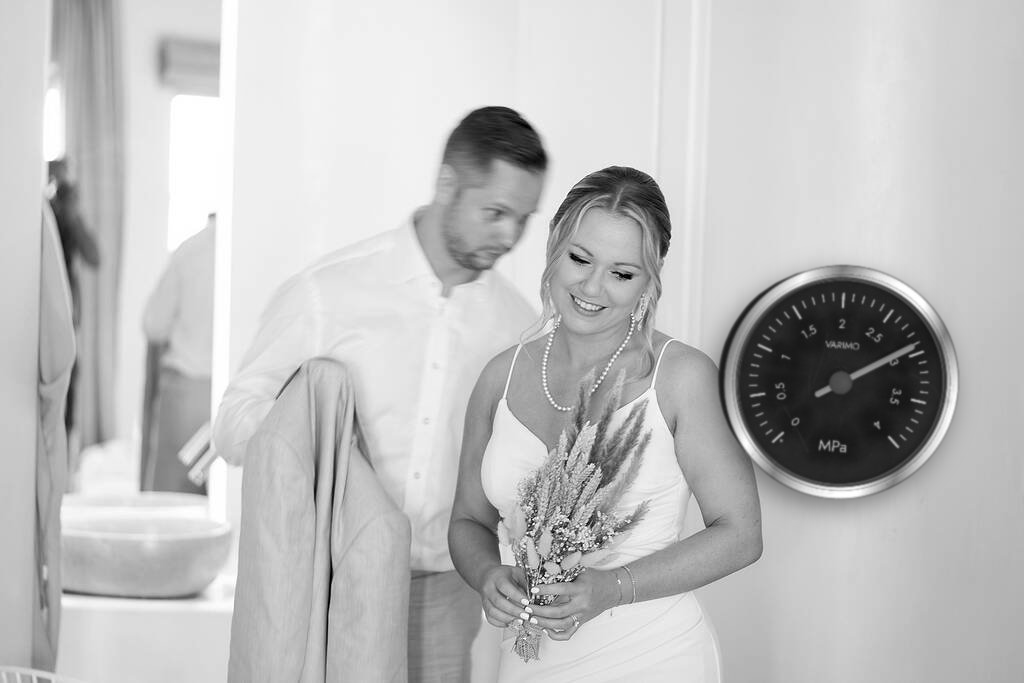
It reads value=2.9 unit=MPa
